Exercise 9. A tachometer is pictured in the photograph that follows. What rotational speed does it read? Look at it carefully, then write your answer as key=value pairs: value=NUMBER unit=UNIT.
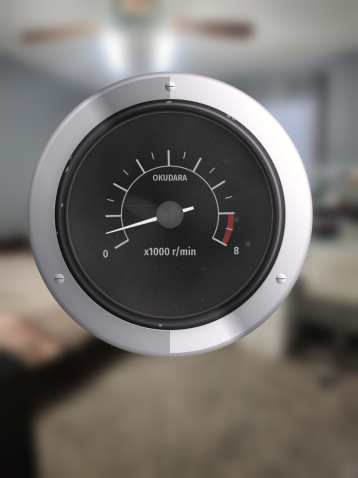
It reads value=500 unit=rpm
